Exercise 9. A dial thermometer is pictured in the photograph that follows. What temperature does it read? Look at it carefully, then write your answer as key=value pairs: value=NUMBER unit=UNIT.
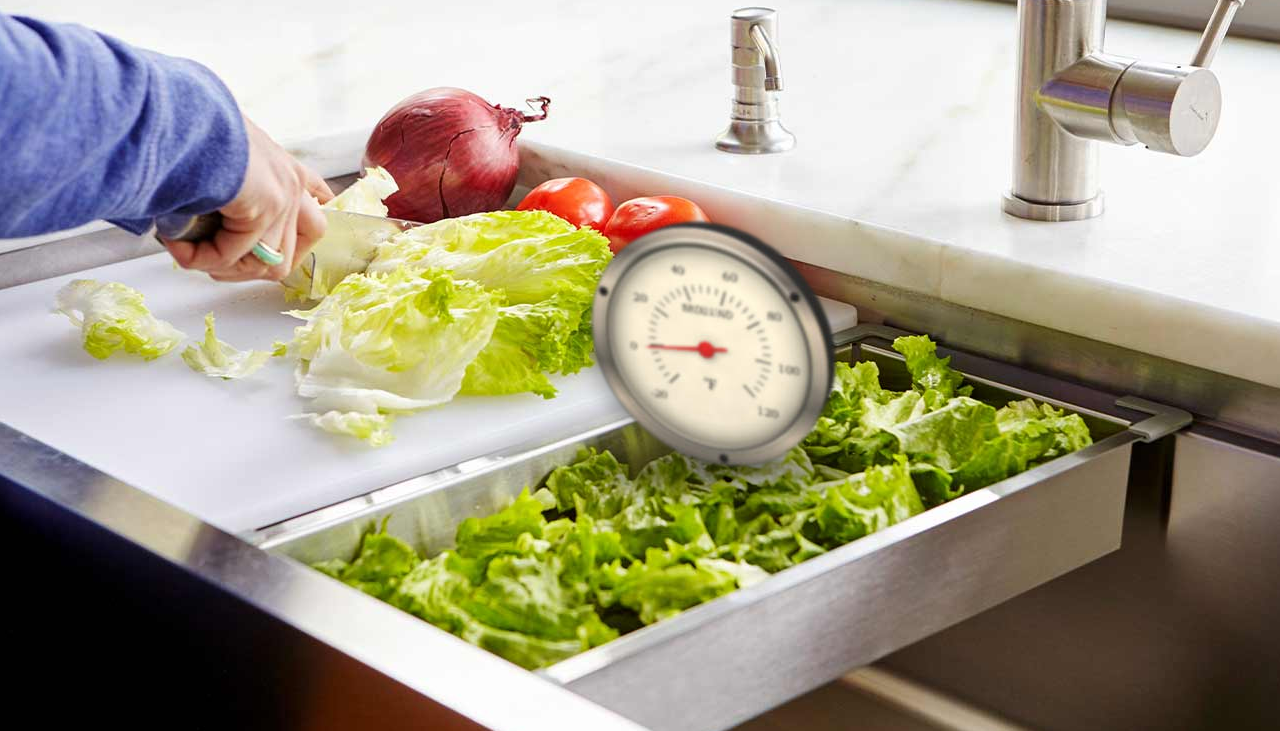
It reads value=0 unit=°F
